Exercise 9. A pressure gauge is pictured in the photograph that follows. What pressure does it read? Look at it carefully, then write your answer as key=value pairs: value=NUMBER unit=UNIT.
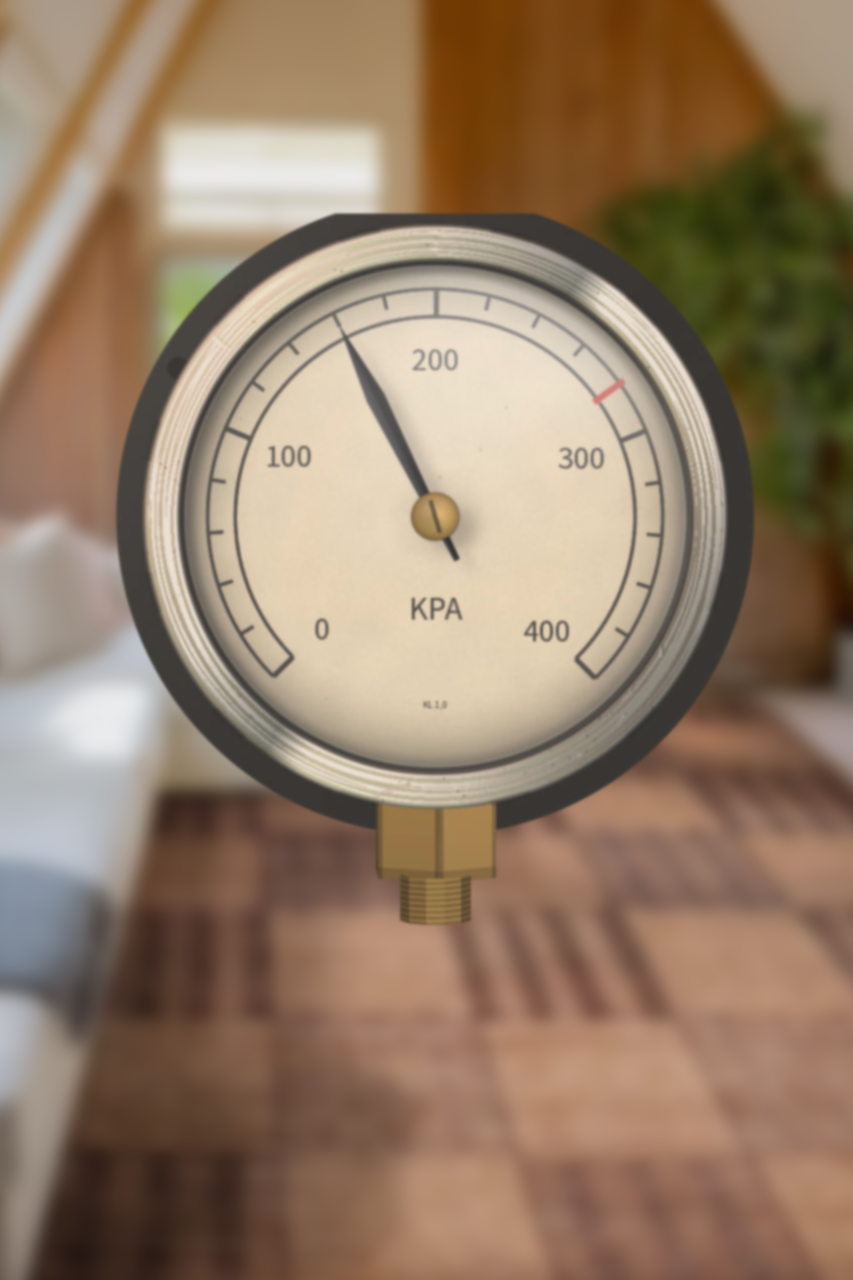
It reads value=160 unit=kPa
